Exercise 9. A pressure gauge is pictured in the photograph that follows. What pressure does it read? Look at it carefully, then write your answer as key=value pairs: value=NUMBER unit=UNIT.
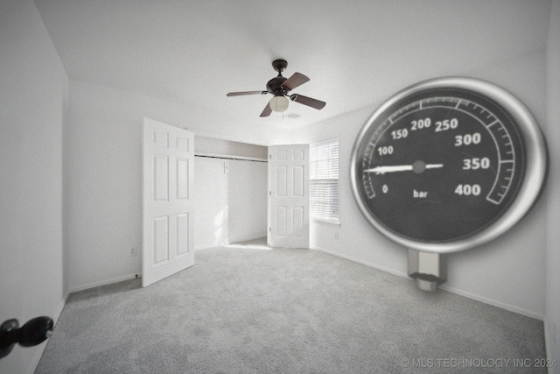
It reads value=50 unit=bar
